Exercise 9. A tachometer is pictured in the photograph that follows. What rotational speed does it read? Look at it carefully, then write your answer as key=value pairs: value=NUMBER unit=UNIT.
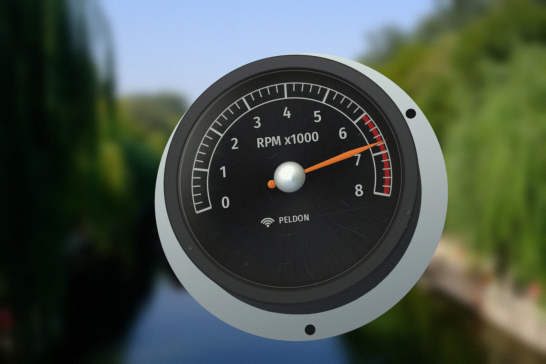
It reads value=6800 unit=rpm
